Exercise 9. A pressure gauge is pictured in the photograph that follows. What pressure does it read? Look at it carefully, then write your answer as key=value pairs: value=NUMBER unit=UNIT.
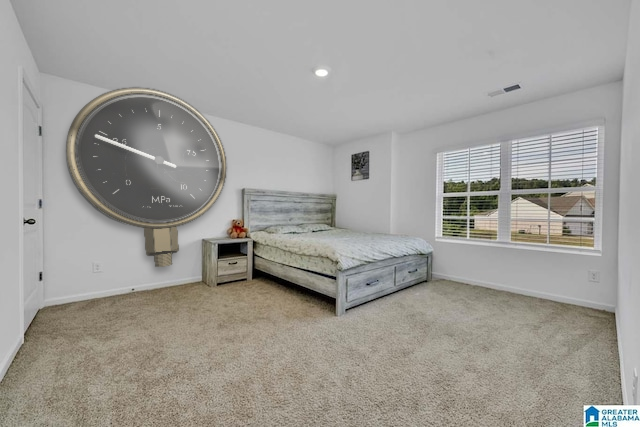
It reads value=2.25 unit=MPa
